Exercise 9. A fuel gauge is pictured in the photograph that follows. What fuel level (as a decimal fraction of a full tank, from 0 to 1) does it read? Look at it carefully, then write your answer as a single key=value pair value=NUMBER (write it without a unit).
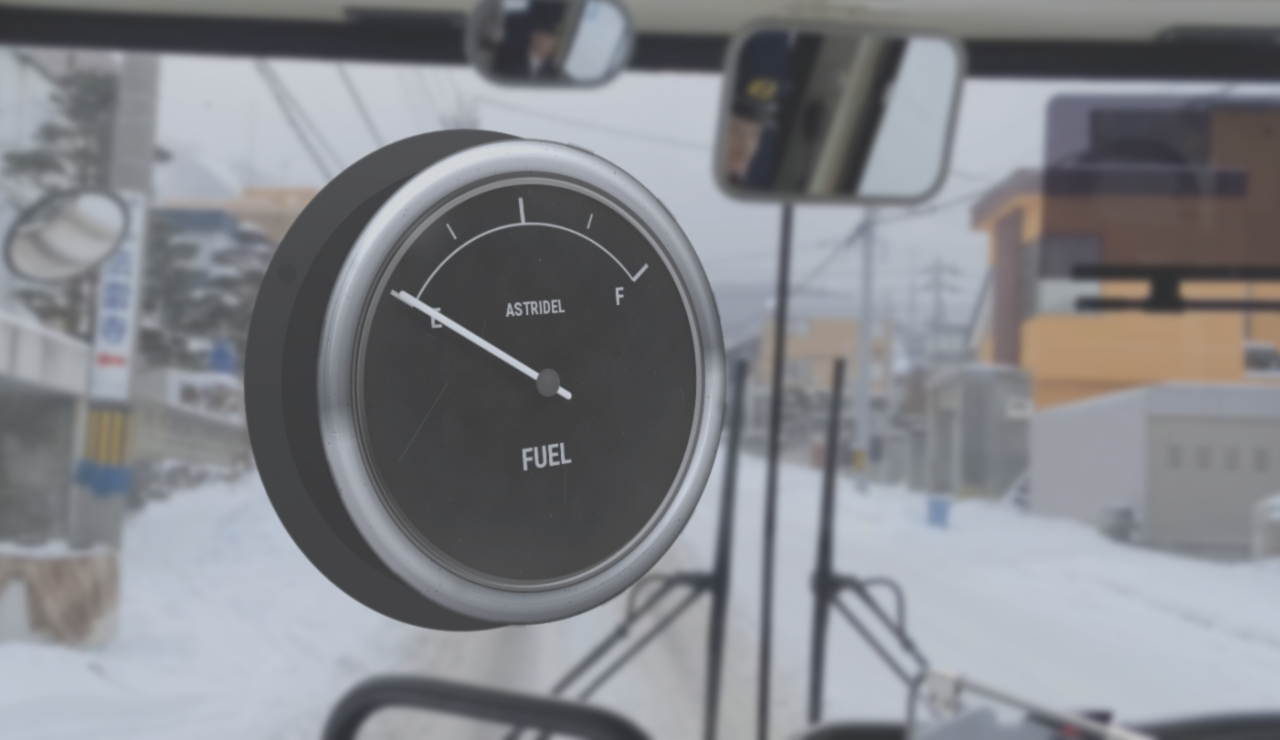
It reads value=0
